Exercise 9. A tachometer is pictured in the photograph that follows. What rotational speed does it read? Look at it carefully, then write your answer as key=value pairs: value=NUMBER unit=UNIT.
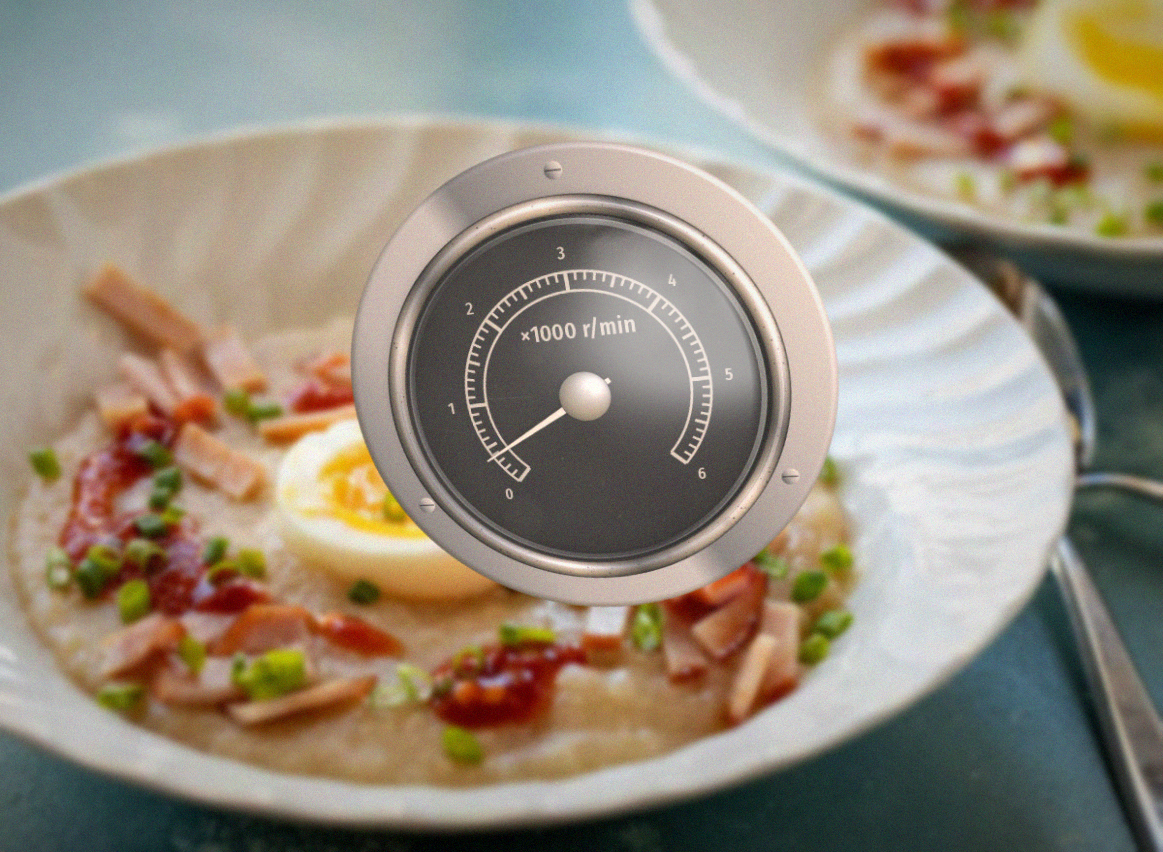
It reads value=400 unit=rpm
